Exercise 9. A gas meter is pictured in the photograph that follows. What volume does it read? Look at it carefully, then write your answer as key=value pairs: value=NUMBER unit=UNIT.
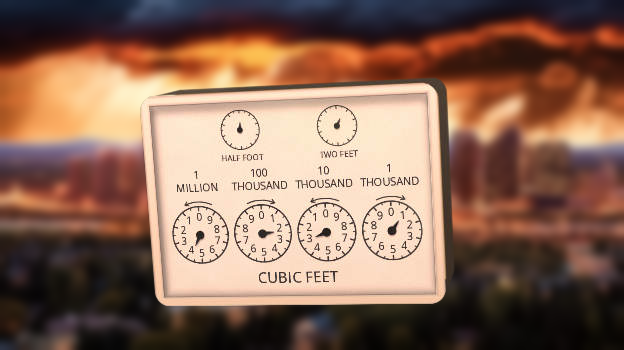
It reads value=423100 unit=ft³
